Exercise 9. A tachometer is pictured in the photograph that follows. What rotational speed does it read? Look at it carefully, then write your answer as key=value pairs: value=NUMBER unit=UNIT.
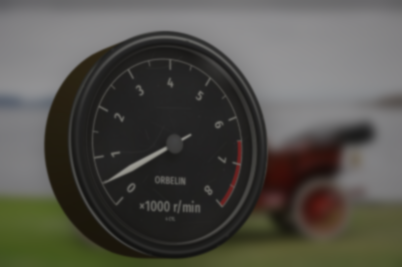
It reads value=500 unit=rpm
